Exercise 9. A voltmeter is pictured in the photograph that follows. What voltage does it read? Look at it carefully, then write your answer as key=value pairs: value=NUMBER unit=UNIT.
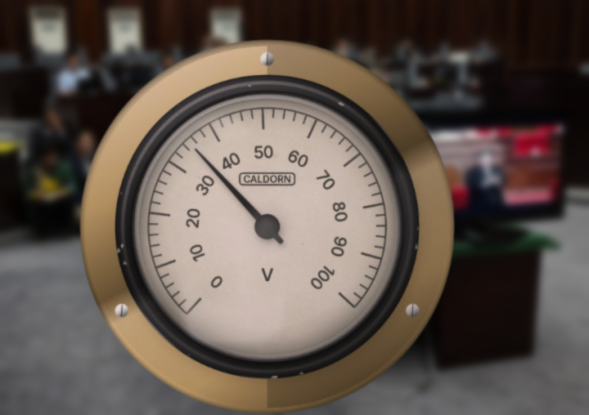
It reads value=35 unit=V
